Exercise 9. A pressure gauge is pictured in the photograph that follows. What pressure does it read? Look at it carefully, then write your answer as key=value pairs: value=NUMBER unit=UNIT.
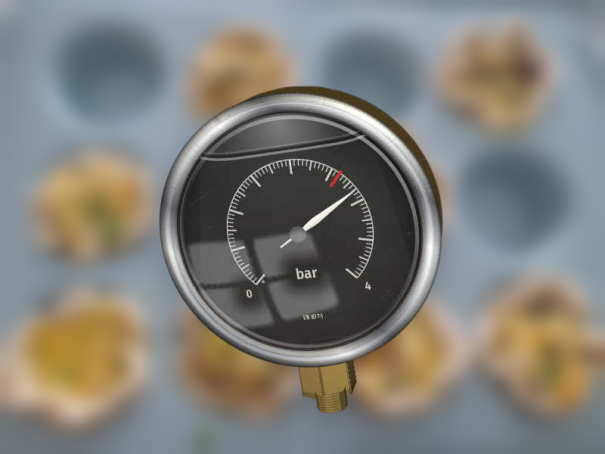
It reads value=2.85 unit=bar
